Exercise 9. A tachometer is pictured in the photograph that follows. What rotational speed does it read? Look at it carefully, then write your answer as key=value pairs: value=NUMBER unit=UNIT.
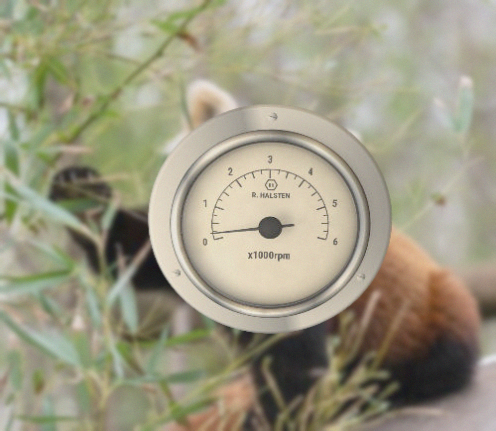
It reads value=250 unit=rpm
